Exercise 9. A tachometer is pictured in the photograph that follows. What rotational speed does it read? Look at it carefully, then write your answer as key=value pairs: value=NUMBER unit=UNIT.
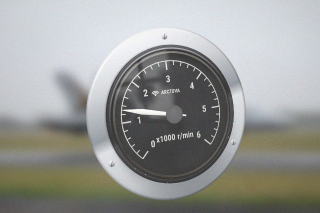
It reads value=1300 unit=rpm
